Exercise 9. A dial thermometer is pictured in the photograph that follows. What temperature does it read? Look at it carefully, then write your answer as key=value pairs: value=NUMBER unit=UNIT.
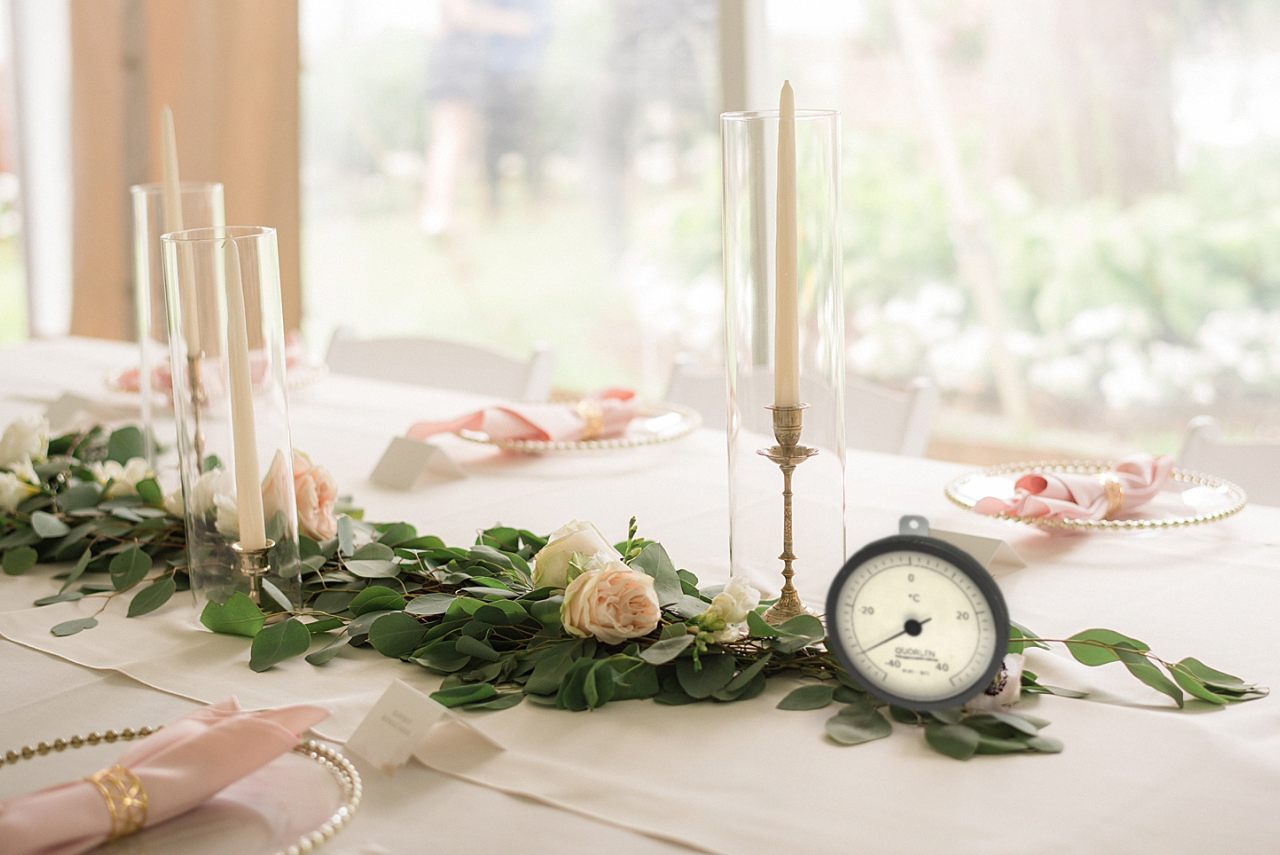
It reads value=-32 unit=°C
